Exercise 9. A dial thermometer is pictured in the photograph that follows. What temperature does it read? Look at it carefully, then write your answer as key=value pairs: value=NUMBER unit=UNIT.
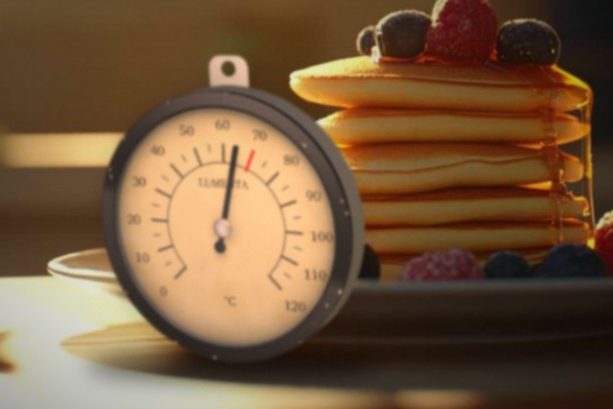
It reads value=65 unit=°C
